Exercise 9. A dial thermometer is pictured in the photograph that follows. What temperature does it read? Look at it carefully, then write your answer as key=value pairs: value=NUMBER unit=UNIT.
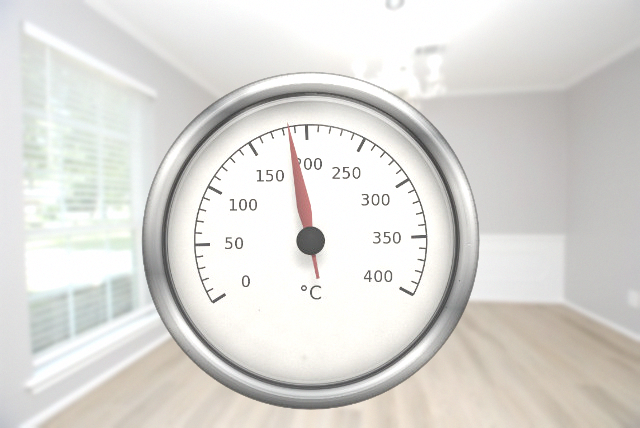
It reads value=185 unit=°C
